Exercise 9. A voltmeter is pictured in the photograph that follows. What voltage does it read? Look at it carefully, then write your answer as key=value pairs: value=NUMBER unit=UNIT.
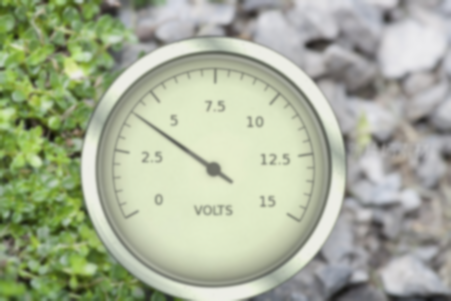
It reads value=4 unit=V
